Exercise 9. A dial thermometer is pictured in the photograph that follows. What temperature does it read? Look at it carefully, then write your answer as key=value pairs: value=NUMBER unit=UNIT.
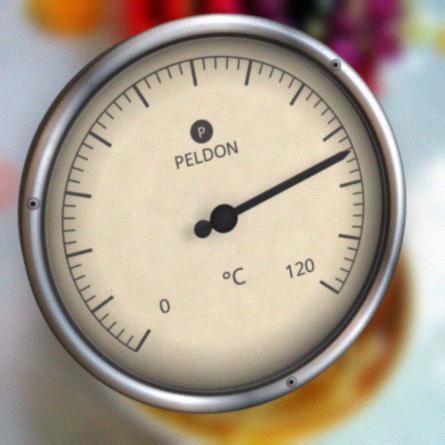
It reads value=94 unit=°C
